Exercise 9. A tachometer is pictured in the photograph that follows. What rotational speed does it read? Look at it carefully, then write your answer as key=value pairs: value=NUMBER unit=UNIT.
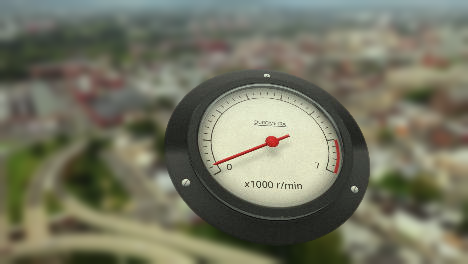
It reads value=200 unit=rpm
